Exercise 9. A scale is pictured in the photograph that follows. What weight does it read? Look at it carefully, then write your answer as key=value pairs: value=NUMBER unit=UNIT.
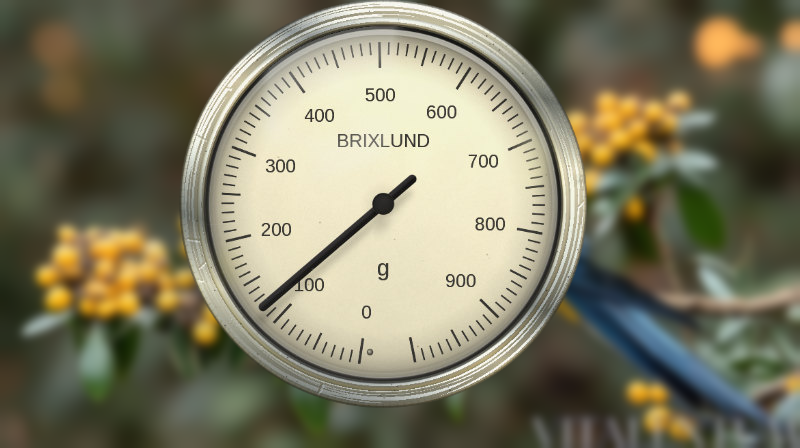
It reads value=120 unit=g
